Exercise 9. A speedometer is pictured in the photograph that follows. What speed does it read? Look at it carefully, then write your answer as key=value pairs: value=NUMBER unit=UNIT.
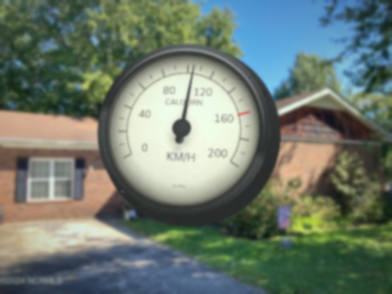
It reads value=105 unit=km/h
